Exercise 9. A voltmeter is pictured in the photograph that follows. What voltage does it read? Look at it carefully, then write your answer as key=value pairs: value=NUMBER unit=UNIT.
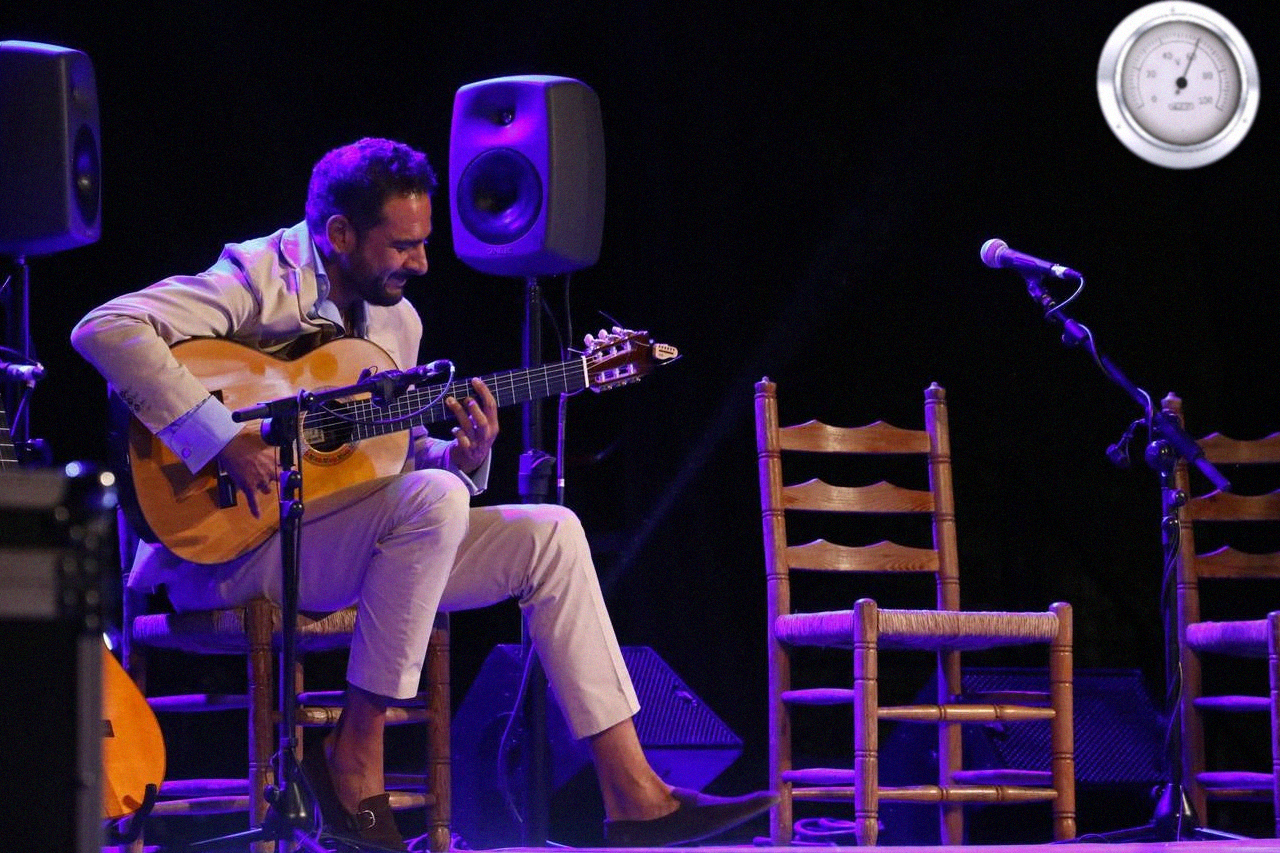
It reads value=60 unit=V
